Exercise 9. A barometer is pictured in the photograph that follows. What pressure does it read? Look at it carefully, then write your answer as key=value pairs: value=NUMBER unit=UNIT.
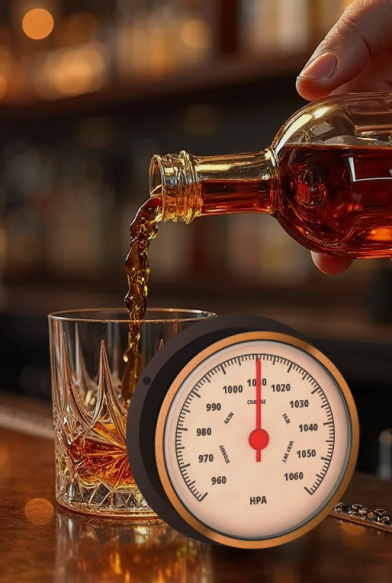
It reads value=1010 unit=hPa
